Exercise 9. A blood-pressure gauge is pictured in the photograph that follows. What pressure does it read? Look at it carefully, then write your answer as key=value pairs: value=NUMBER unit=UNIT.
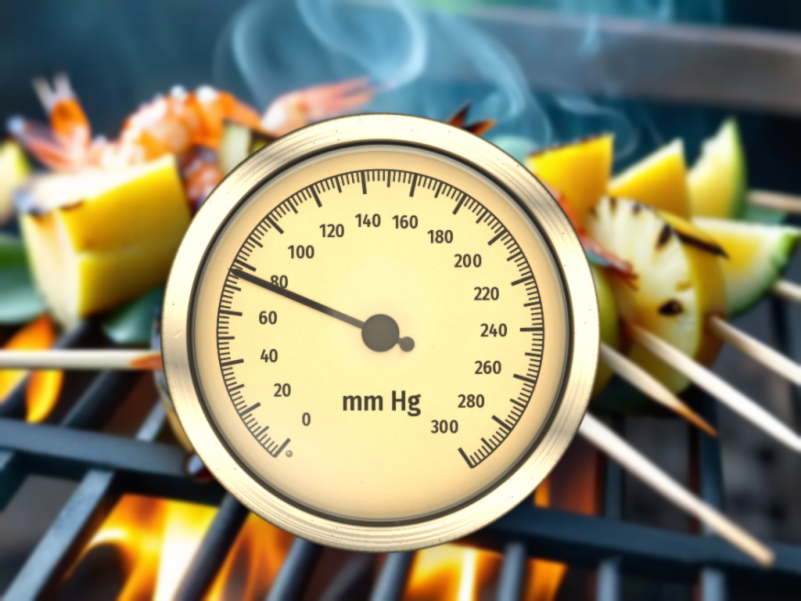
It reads value=76 unit=mmHg
